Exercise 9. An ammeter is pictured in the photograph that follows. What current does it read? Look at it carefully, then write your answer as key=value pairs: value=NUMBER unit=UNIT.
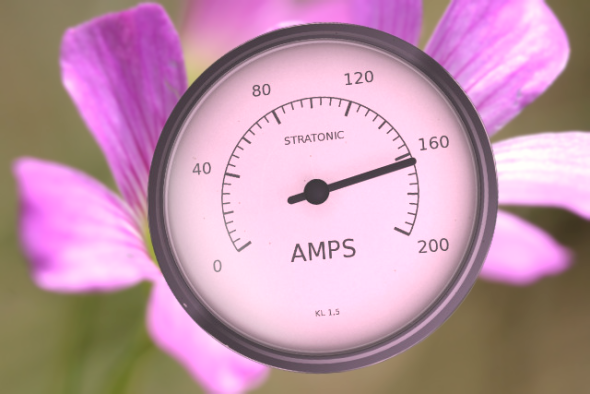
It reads value=165 unit=A
